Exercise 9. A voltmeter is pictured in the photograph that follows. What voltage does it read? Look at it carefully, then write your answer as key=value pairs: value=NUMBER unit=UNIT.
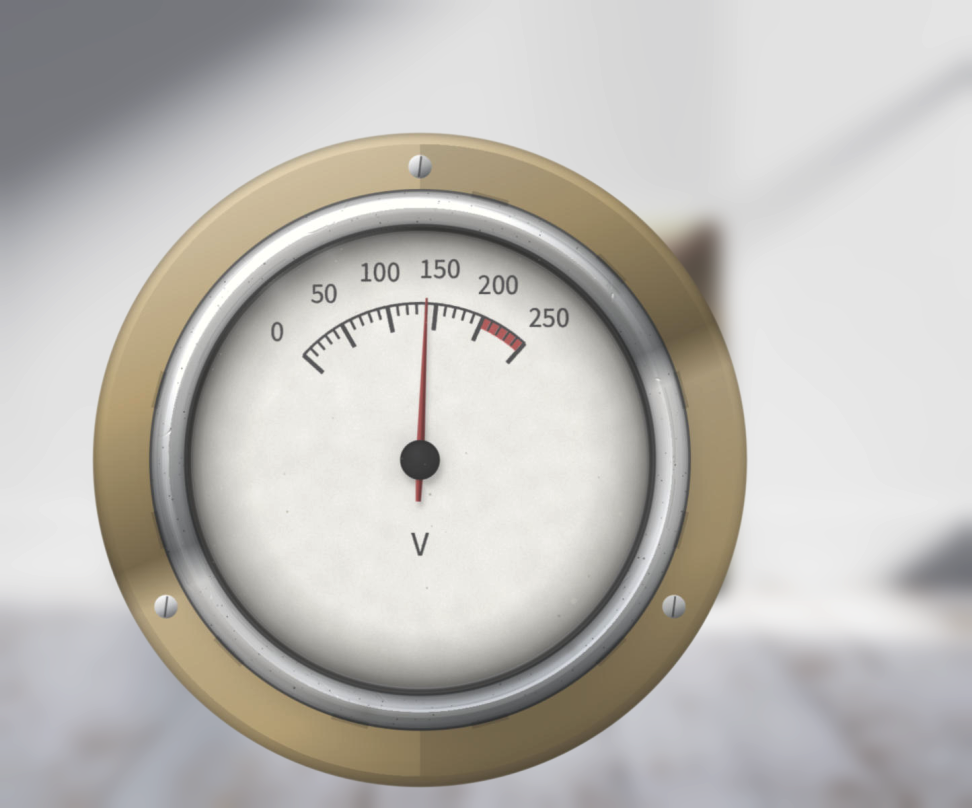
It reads value=140 unit=V
